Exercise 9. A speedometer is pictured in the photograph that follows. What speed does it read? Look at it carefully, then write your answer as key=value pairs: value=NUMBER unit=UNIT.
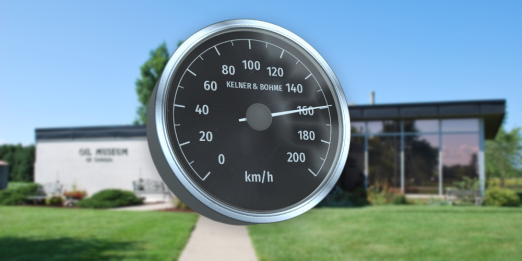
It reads value=160 unit=km/h
